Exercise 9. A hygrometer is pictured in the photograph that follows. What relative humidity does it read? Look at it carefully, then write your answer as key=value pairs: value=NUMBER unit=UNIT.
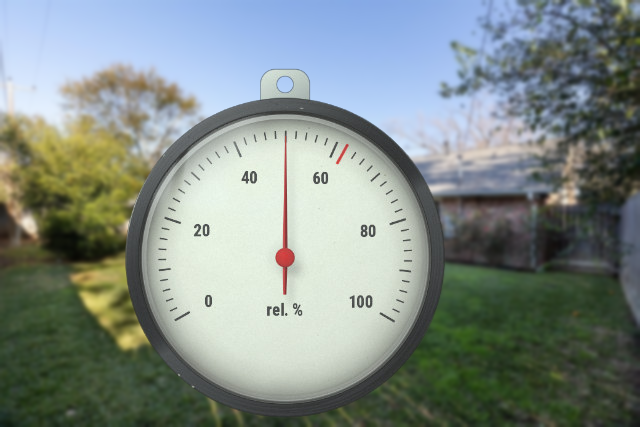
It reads value=50 unit=%
